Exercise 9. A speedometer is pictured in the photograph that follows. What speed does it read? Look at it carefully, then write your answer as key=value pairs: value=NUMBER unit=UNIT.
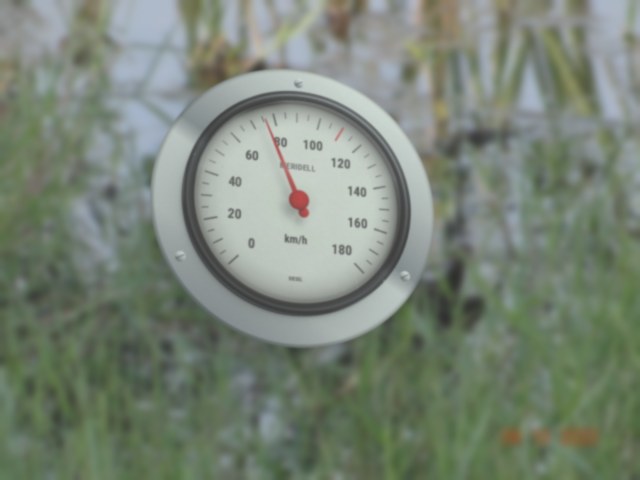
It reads value=75 unit=km/h
